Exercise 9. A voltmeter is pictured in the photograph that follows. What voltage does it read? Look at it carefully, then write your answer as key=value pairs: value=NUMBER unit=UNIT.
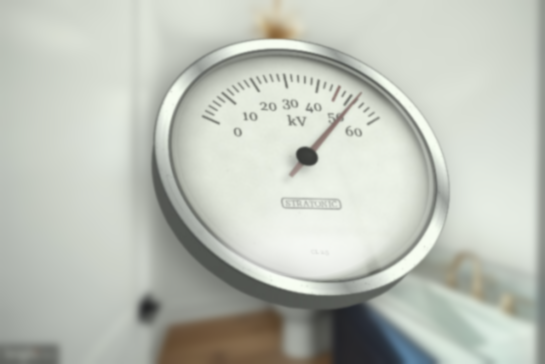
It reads value=52 unit=kV
